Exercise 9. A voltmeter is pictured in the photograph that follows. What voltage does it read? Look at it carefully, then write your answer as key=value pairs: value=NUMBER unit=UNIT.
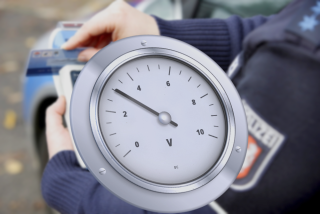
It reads value=3 unit=V
